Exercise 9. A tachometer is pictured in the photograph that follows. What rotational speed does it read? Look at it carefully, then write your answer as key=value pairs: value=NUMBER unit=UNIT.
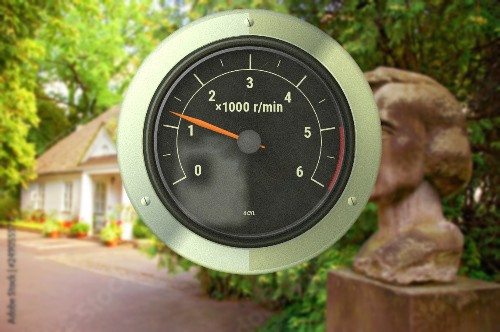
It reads value=1250 unit=rpm
